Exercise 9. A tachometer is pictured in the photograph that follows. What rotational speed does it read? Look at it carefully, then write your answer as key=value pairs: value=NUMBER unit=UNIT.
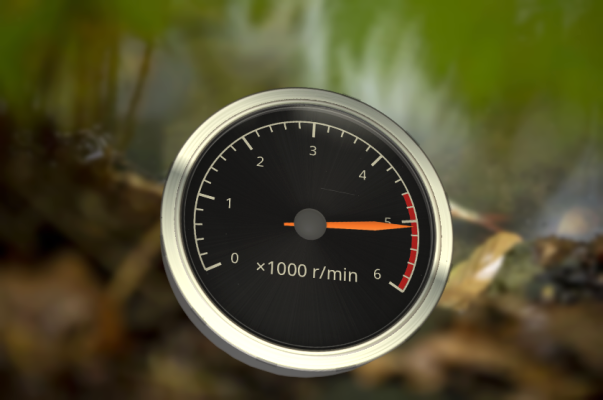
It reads value=5100 unit=rpm
